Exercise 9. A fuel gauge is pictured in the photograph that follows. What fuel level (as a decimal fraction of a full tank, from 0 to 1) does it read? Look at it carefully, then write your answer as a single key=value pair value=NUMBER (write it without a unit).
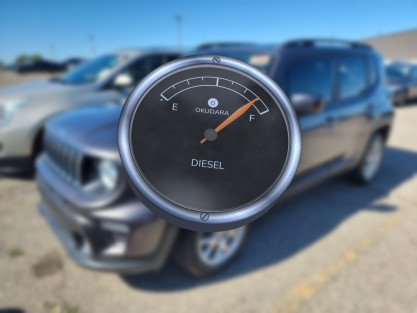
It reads value=0.875
